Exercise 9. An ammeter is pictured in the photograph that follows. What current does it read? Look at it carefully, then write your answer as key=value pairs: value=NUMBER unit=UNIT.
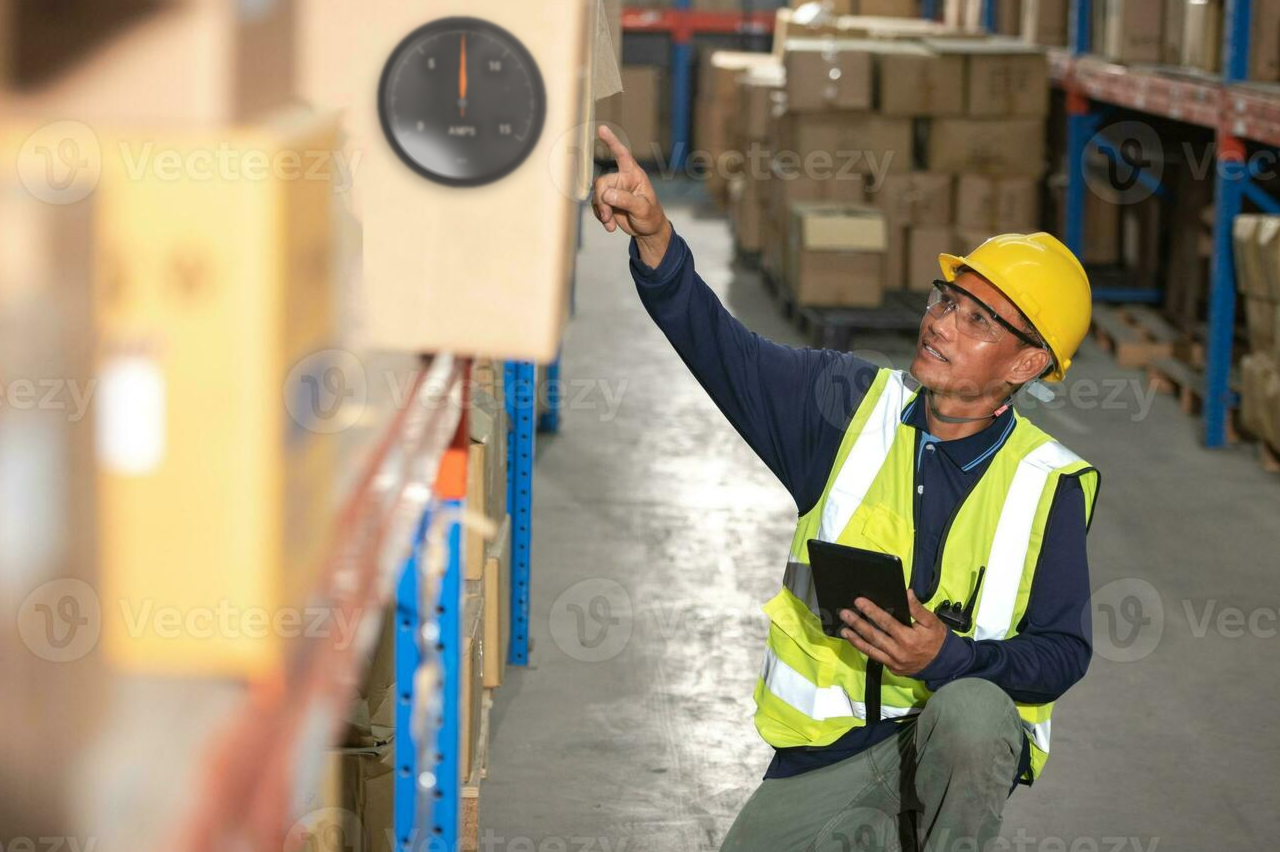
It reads value=7.5 unit=A
